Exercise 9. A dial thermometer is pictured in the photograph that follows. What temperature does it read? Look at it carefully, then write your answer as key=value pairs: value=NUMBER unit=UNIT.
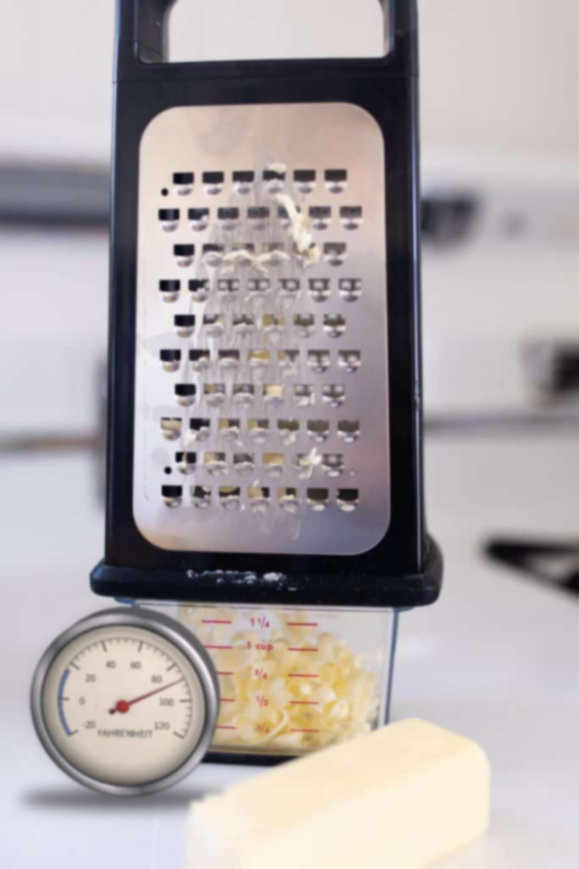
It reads value=88 unit=°F
